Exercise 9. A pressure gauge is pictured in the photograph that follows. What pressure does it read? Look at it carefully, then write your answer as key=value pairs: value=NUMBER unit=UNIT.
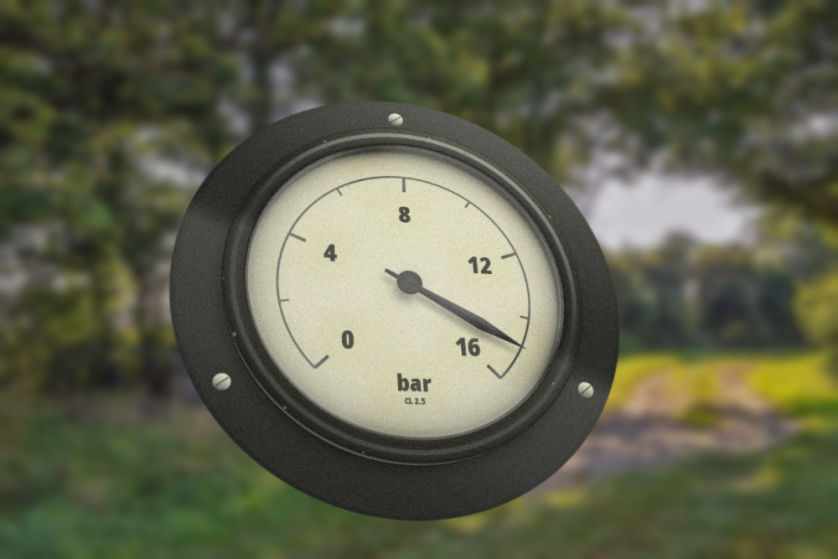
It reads value=15 unit=bar
